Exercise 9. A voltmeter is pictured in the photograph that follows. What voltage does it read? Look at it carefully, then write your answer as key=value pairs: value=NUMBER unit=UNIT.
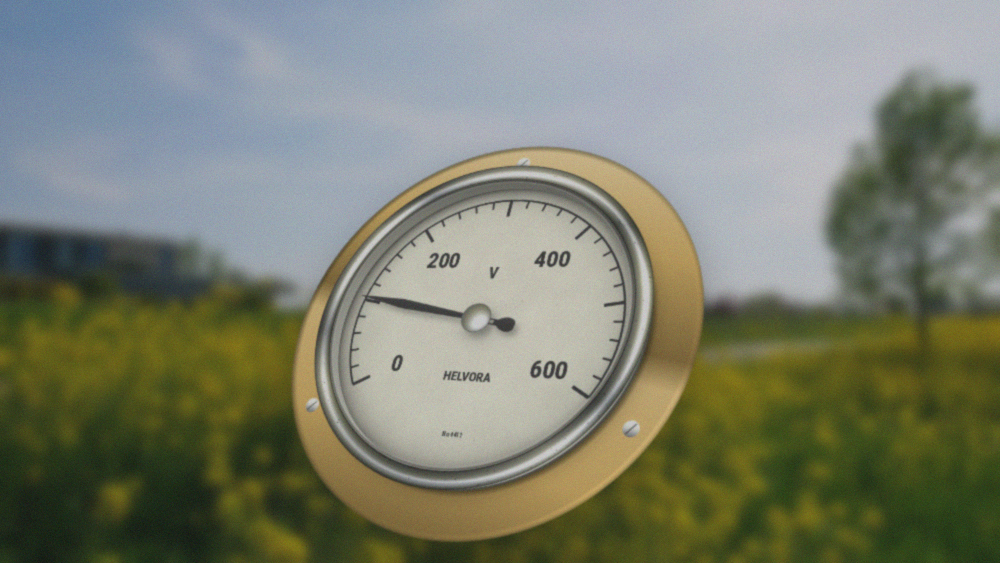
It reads value=100 unit=V
